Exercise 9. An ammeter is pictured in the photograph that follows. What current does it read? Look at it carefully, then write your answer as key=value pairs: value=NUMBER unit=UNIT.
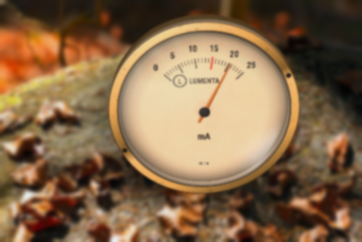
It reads value=20 unit=mA
